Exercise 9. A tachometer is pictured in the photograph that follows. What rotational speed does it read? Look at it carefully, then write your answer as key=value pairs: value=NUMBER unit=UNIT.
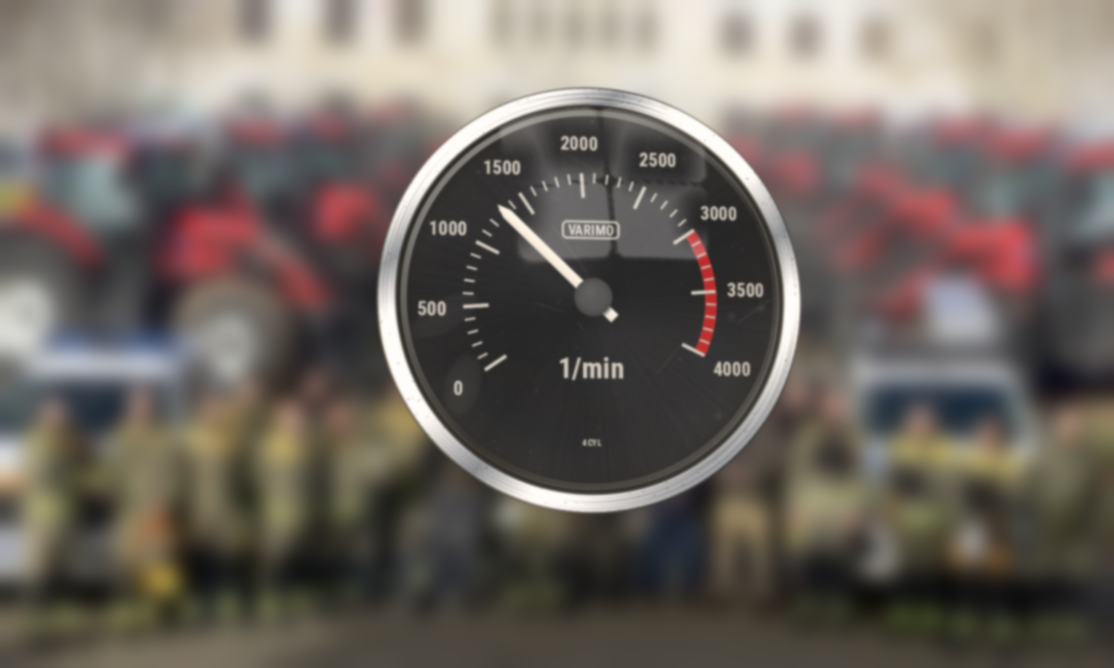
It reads value=1300 unit=rpm
